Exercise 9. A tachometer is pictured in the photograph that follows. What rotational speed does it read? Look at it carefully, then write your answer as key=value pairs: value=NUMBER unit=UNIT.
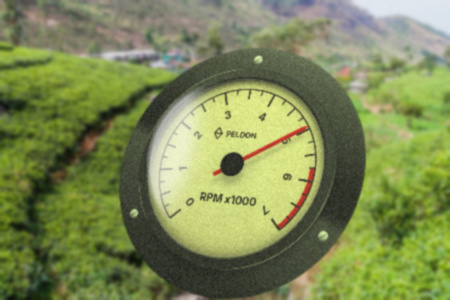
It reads value=5000 unit=rpm
